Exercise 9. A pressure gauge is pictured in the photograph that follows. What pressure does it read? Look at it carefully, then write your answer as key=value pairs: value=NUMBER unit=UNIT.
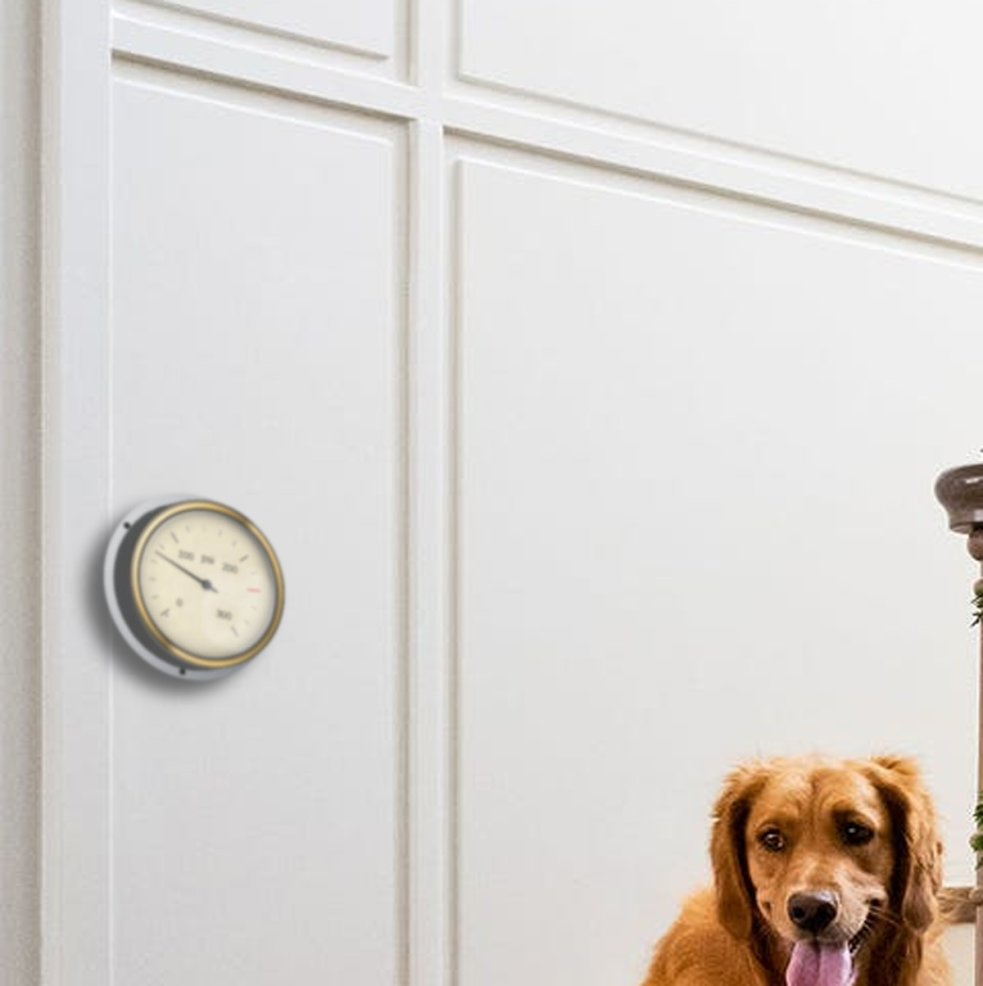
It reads value=70 unit=psi
